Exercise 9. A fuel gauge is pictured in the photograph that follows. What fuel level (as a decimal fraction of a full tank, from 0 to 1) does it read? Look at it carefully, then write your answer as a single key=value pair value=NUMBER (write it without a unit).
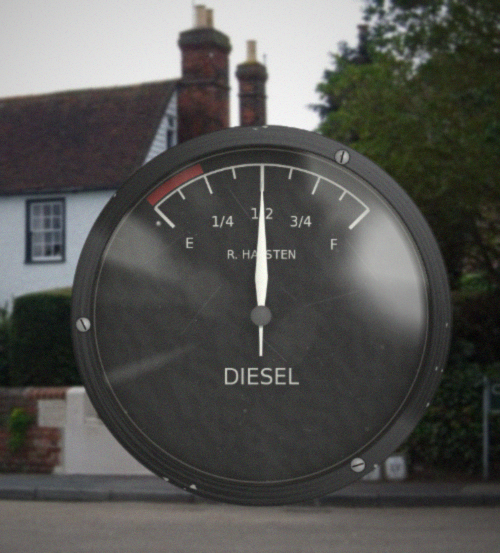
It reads value=0.5
